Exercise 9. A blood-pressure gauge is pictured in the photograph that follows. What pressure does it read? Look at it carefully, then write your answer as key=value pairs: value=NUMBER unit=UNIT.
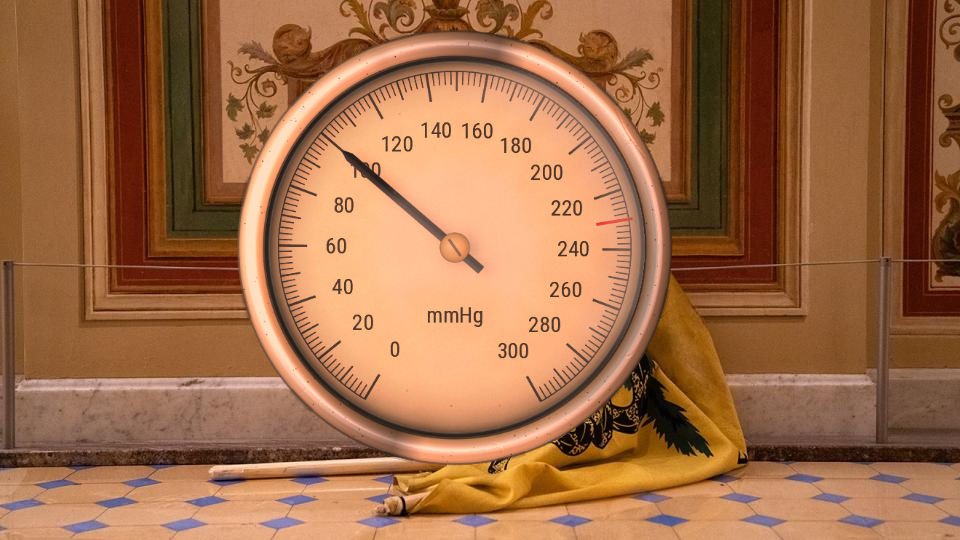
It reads value=100 unit=mmHg
